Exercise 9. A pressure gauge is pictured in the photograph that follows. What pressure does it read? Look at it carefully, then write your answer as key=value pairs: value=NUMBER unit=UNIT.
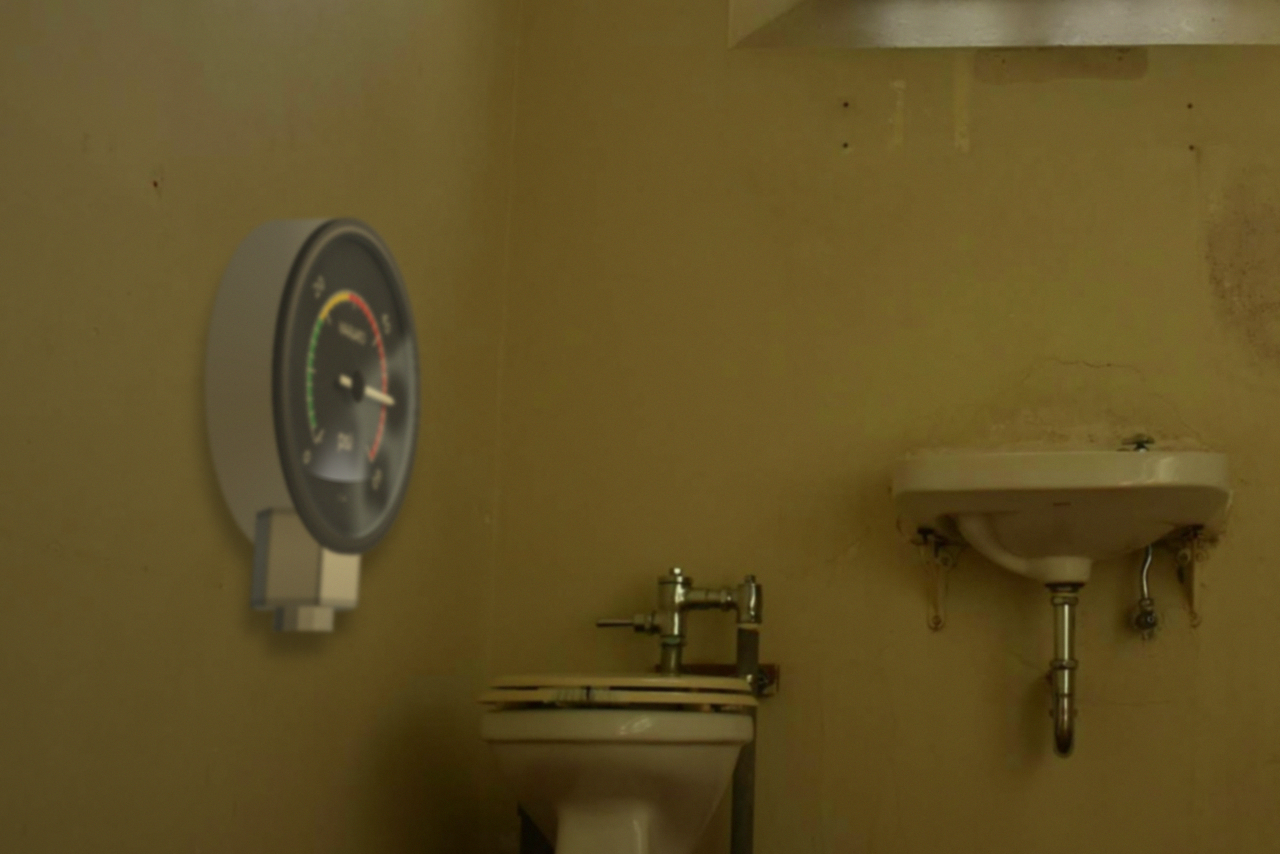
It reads value=50 unit=psi
